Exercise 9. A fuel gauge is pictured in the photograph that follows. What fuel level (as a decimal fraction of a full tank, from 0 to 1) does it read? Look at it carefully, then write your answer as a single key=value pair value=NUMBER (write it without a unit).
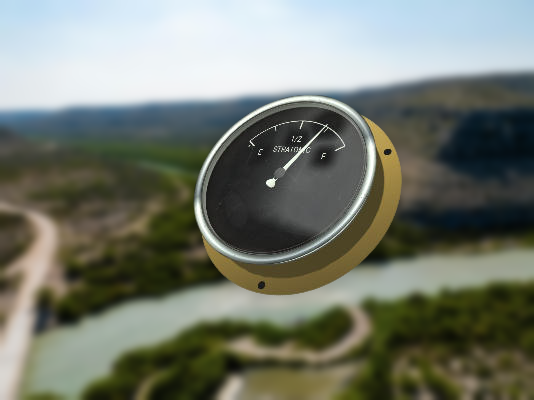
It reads value=0.75
